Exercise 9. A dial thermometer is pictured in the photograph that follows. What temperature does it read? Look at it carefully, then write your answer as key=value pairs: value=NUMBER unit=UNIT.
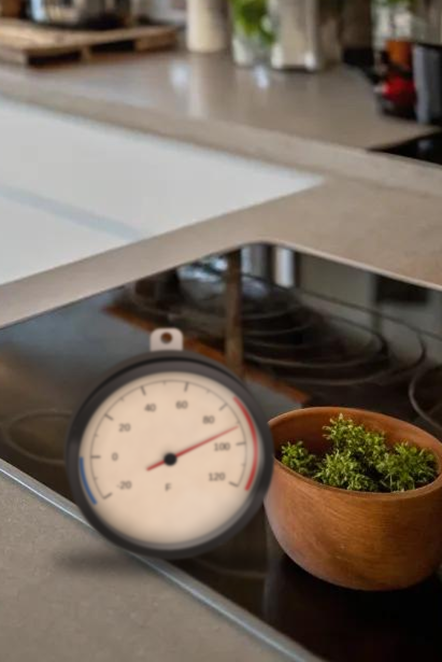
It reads value=90 unit=°F
